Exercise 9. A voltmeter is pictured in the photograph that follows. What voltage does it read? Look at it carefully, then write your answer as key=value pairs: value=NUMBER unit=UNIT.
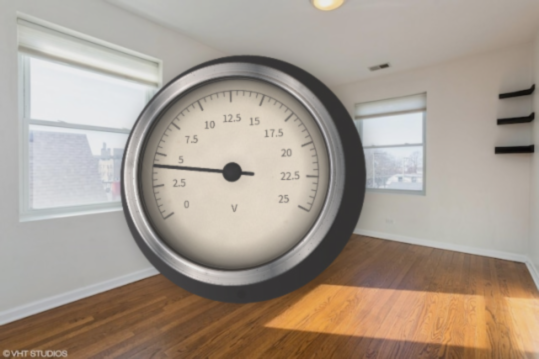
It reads value=4 unit=V
